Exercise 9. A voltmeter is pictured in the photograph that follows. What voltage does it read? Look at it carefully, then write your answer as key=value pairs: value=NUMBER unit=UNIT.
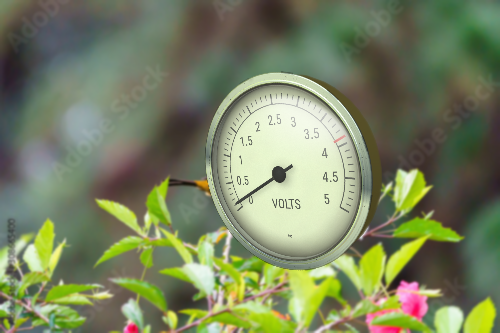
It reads value=0.1 unit=V
